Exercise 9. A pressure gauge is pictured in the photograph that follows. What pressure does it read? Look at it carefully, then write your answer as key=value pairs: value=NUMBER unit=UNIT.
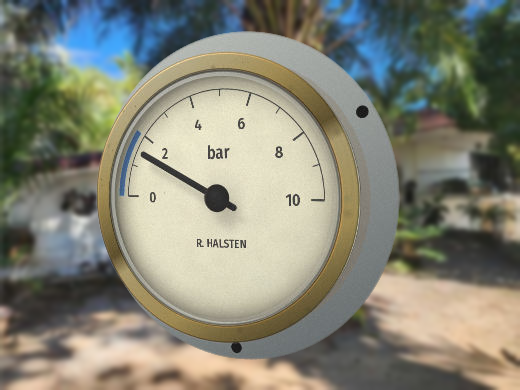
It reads value=1.5 unit=bar
